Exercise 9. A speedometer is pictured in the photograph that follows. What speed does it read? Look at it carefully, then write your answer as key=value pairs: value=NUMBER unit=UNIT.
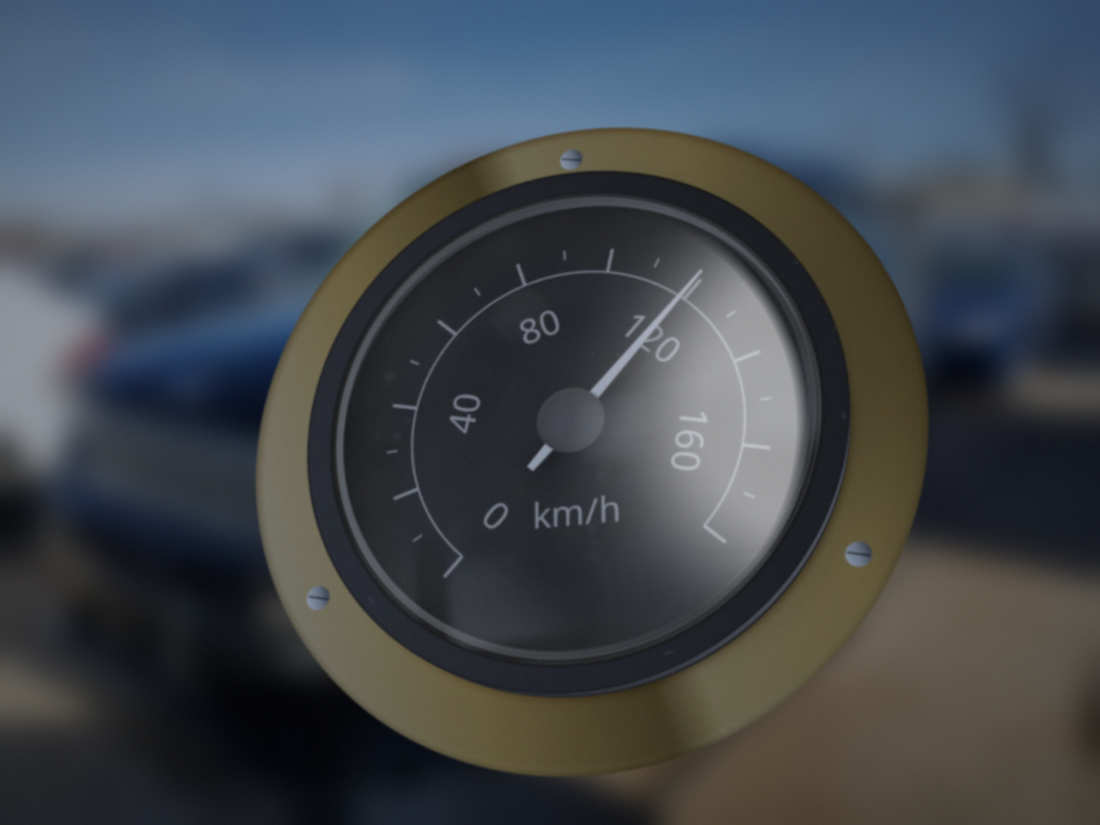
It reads value=120 unit=km/h
